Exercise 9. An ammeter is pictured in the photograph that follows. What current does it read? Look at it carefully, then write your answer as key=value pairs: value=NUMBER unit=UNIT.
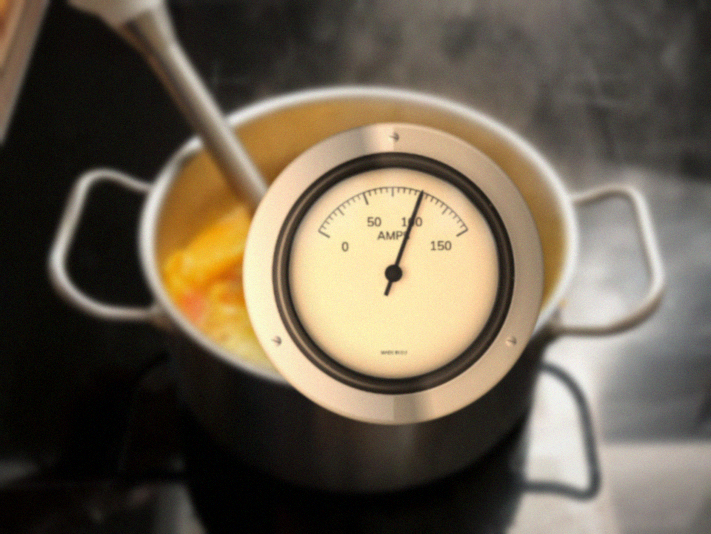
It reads value=100 unit=A
